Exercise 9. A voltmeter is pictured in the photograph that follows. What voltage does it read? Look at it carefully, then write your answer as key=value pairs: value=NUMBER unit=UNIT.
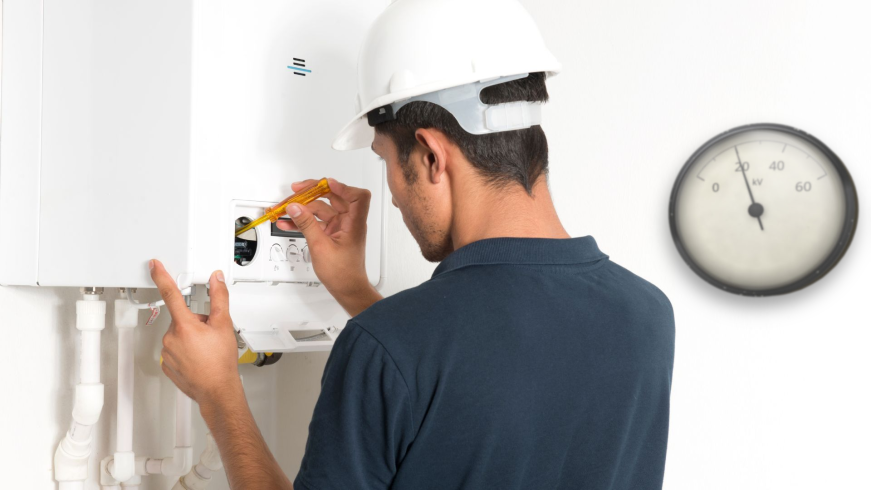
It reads value=20 unit=kV
